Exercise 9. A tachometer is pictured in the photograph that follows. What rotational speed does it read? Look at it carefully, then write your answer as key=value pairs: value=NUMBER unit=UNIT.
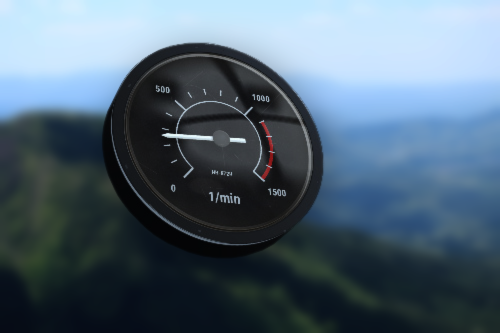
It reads value=250 unit=rpm
